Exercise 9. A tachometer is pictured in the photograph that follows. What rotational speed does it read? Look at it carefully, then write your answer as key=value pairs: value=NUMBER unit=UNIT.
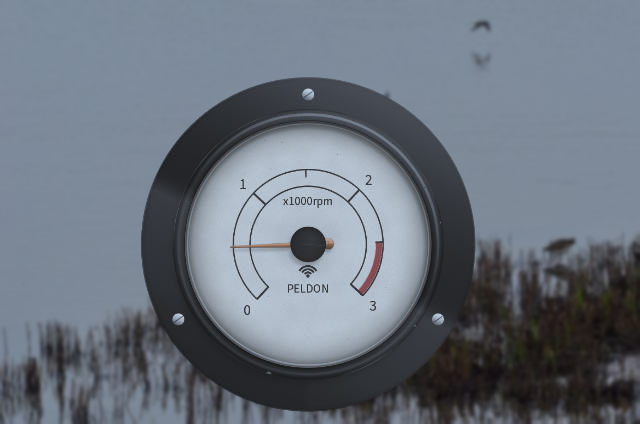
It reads value=500 unit=rpm
